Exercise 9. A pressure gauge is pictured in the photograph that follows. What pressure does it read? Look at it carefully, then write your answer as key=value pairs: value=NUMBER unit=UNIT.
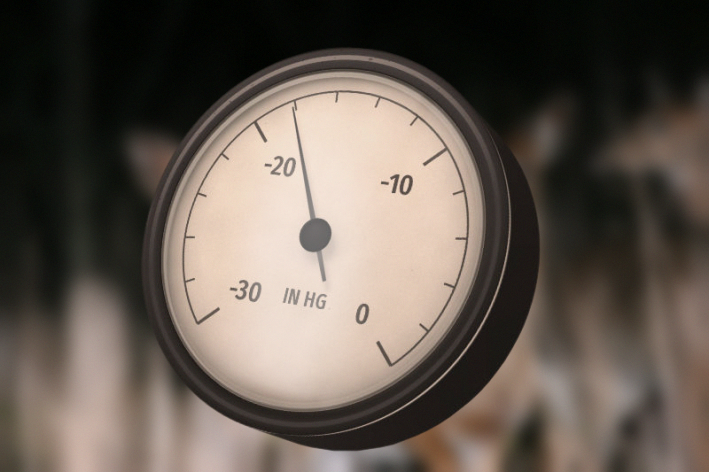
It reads value=-18 unit=inHg
